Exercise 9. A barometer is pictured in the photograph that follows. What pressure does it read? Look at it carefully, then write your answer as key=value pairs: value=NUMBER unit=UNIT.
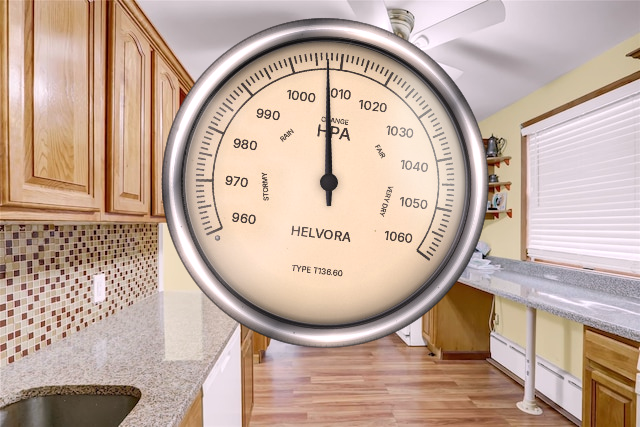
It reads value=1007 unit=hPa
